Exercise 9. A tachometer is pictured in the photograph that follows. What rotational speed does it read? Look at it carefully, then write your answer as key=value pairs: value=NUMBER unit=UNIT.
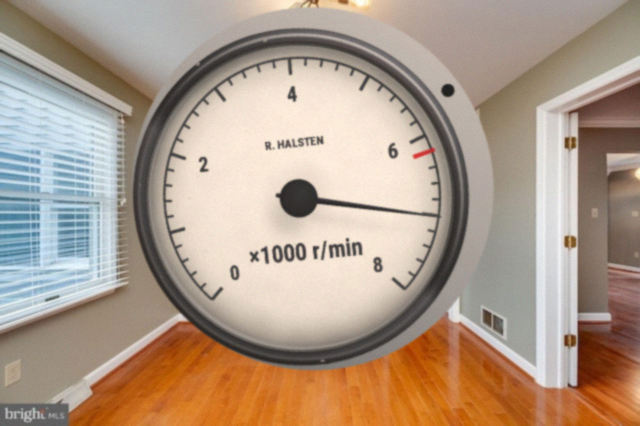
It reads value=7000 unit=rpm
